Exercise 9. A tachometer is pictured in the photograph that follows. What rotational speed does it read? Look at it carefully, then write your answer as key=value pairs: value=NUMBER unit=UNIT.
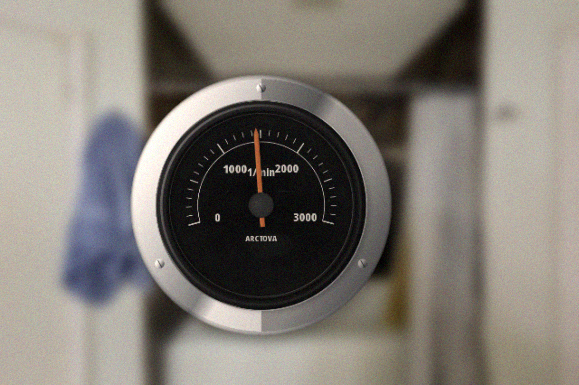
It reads value=1450 unit=rpm
